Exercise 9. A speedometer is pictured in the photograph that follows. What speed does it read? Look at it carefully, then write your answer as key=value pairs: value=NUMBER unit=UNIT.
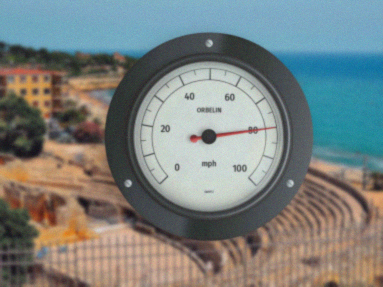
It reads value=80 unit=mph
